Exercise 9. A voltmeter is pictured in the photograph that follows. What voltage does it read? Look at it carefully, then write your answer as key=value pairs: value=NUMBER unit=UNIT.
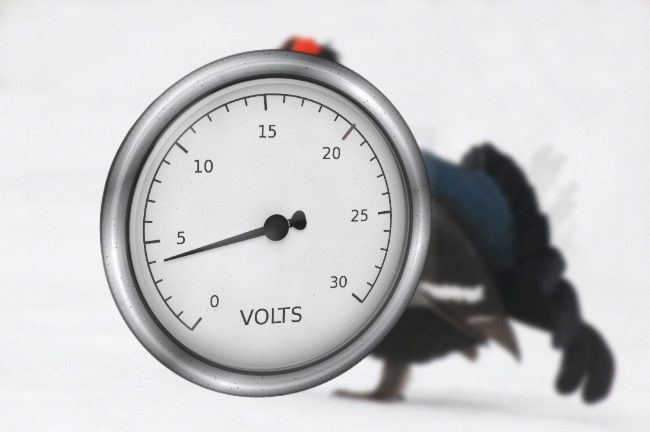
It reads value=4 unit=V
